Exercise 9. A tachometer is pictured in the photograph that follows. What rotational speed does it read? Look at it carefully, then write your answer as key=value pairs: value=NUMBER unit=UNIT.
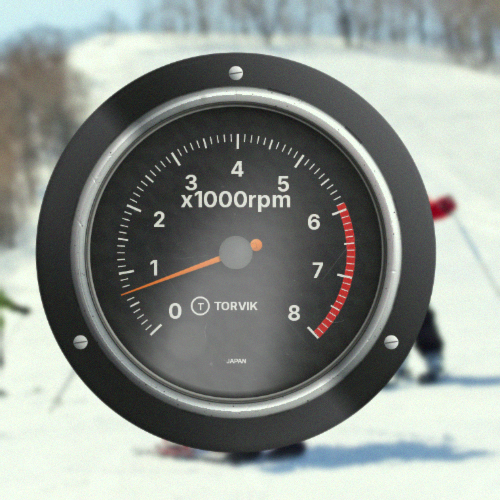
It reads value=700 unit=rpm
